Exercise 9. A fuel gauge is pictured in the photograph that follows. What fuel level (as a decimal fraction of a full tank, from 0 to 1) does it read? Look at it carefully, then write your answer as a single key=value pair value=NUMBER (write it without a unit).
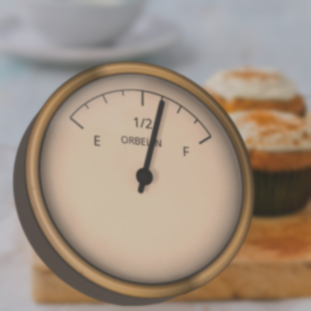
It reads value=0.625
